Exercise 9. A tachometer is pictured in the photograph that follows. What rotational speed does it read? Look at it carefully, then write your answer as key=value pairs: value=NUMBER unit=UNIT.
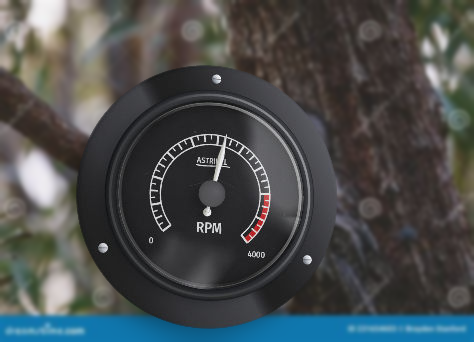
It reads value=2100 unit=rpm
